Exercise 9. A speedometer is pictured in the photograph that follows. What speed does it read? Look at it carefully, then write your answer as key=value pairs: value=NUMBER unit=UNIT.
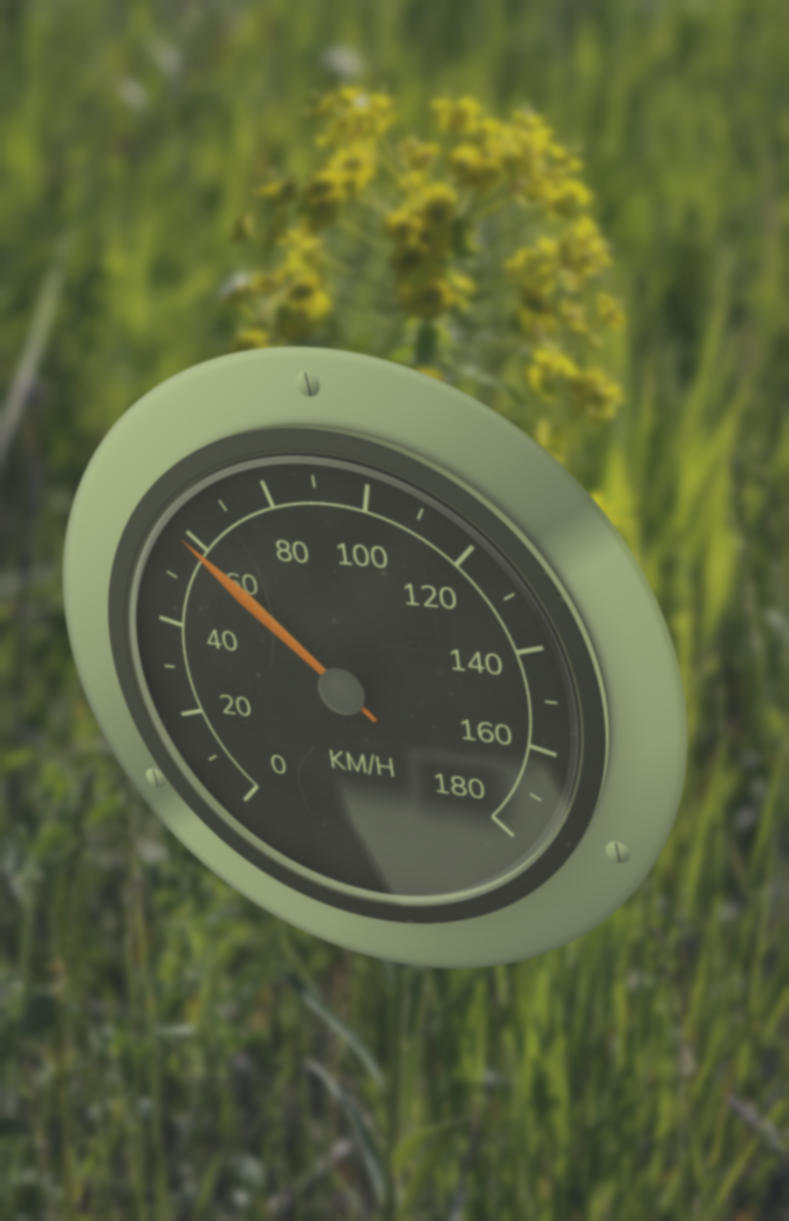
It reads value=60 unit=km/h
